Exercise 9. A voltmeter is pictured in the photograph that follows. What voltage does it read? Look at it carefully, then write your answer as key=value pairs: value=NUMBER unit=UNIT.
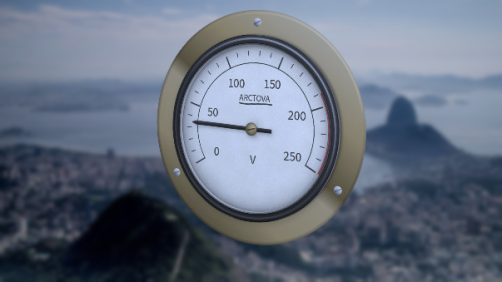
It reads value=35 unit=V
